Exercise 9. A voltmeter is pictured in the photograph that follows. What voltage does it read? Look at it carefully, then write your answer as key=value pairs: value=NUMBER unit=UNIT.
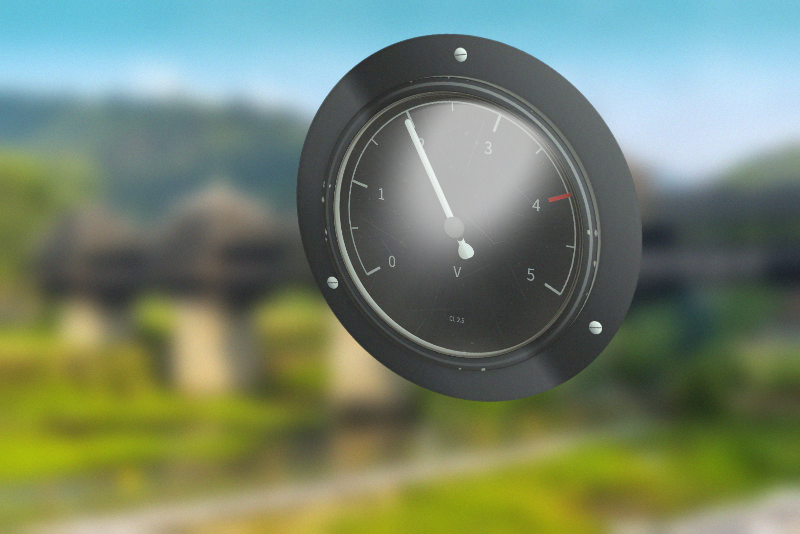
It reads value=2 unit=V
